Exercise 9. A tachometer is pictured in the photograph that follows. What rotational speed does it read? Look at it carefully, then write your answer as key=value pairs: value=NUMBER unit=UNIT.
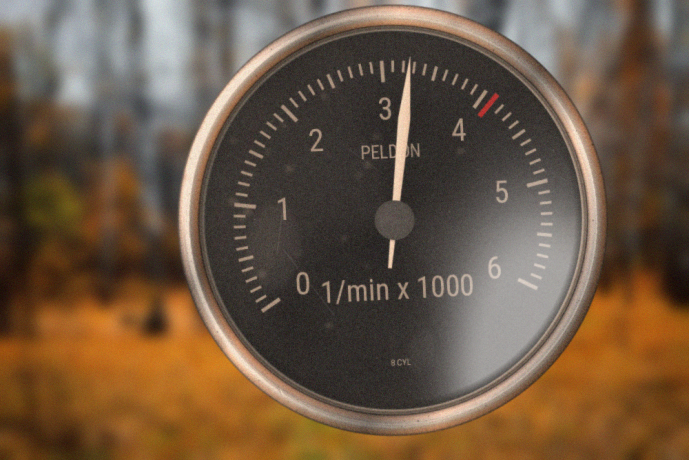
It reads value=3250 unit=rpm
